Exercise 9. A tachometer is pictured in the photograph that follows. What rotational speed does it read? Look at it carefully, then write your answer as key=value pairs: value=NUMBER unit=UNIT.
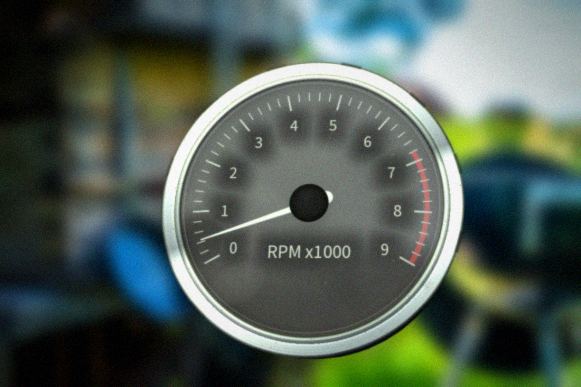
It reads value=400 unit=rpm
